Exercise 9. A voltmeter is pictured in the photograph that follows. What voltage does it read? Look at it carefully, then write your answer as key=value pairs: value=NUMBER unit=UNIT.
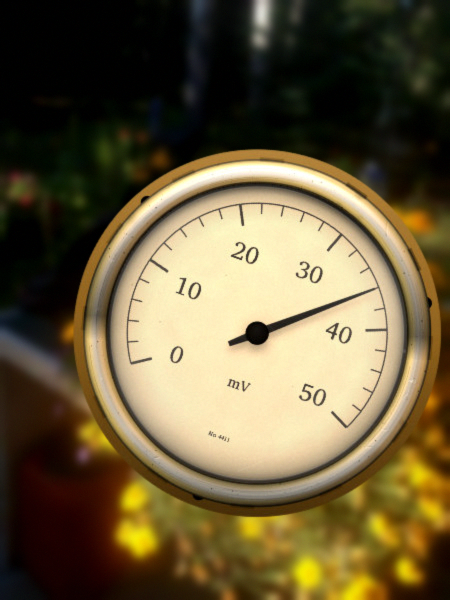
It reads value=36 unit=mV
